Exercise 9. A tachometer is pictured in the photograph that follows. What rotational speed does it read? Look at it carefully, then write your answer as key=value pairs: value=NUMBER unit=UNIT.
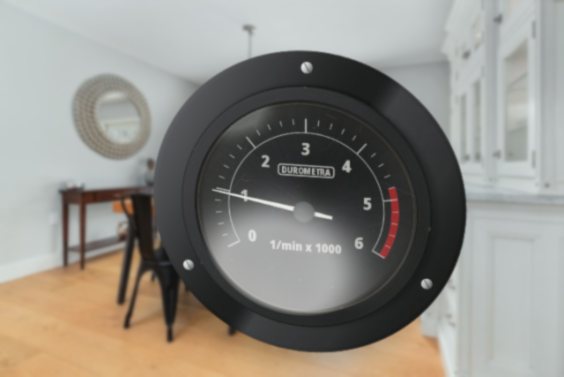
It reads value=1000 unit=rpm
